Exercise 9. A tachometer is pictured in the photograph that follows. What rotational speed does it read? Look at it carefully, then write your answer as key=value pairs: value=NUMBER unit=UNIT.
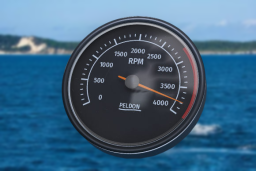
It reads value=3800 unit=rpm
